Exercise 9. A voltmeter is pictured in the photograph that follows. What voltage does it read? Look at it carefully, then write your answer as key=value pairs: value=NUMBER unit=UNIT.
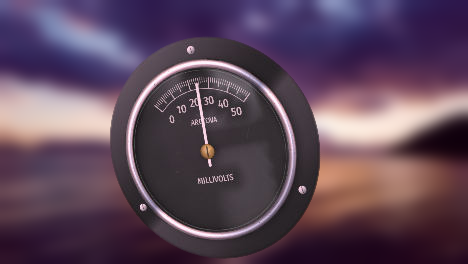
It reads value=25 unit=mV
